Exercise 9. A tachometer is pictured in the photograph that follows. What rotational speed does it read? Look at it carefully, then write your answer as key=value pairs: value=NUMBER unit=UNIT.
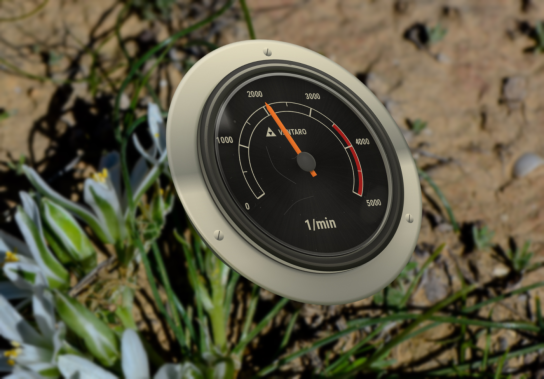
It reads value=2000 unit=rpm
